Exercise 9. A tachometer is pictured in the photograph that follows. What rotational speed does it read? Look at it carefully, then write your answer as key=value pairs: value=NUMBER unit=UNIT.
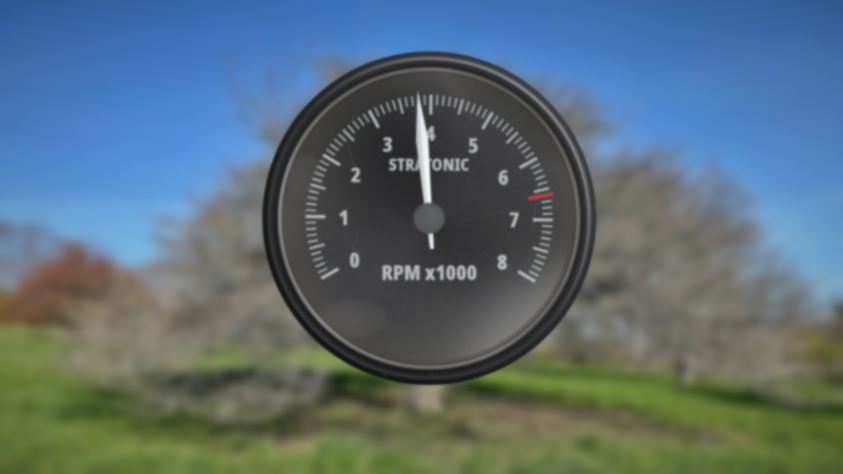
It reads value=3800 unit=rpm
